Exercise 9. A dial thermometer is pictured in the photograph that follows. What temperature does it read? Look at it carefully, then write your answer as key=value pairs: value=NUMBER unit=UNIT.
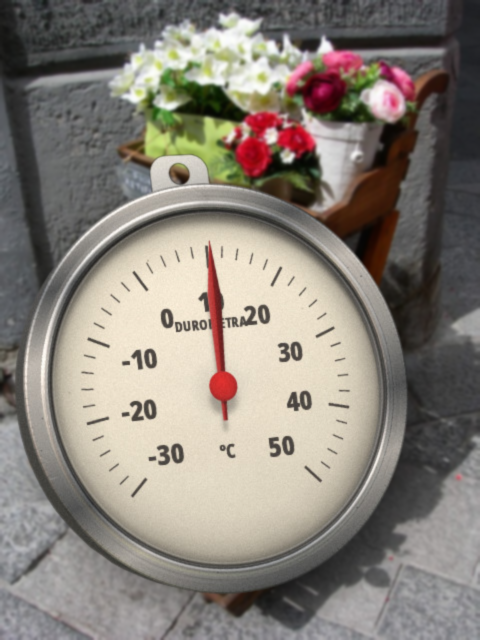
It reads value=10 unit=°C
